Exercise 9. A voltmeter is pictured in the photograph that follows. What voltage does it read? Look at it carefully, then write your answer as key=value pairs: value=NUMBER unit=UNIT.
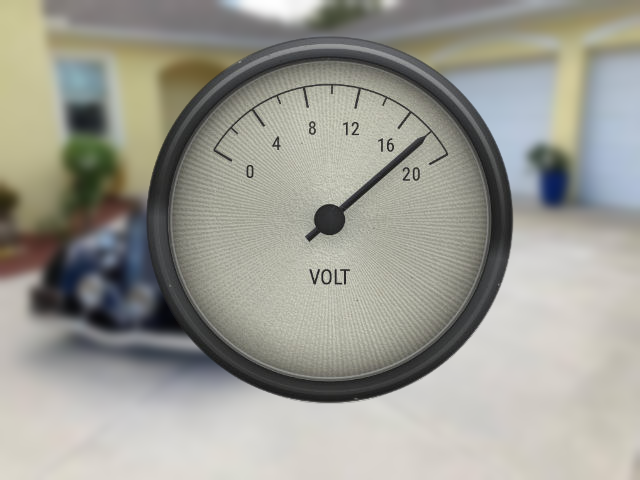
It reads value=18 unit=V
